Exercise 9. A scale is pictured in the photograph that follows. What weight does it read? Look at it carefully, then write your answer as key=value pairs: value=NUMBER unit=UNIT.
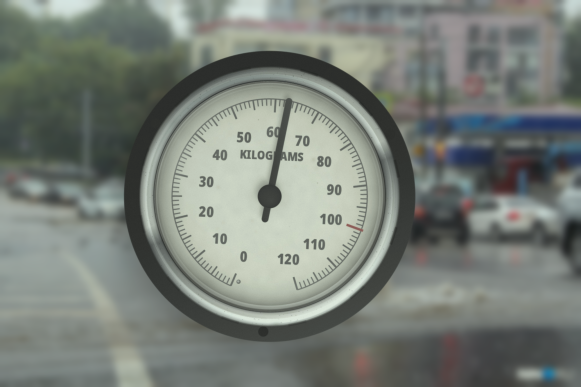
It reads value=63 unit=kg
